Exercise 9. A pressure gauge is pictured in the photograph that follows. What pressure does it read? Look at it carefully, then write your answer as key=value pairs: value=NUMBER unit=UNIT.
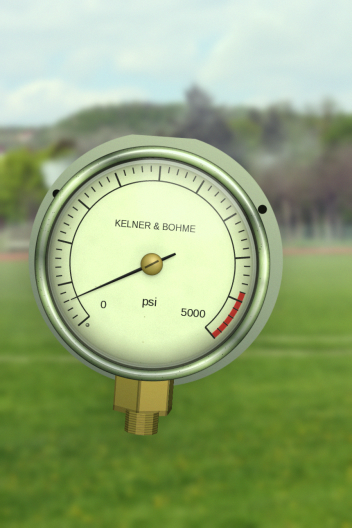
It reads value=300 unit=psi
